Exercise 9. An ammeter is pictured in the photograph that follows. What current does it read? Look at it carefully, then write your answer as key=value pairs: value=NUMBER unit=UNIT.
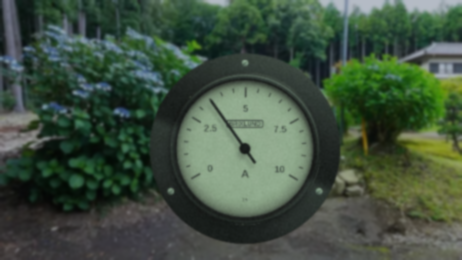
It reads value=3.5 unit=A
